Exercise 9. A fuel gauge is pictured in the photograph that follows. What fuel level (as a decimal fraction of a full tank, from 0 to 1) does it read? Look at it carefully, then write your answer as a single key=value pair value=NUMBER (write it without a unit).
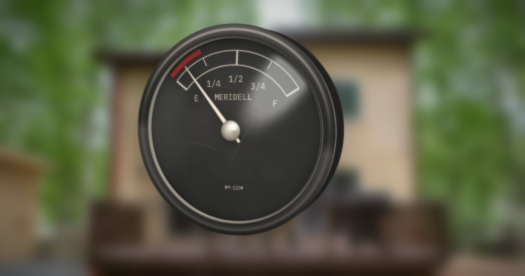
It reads value=0.125
